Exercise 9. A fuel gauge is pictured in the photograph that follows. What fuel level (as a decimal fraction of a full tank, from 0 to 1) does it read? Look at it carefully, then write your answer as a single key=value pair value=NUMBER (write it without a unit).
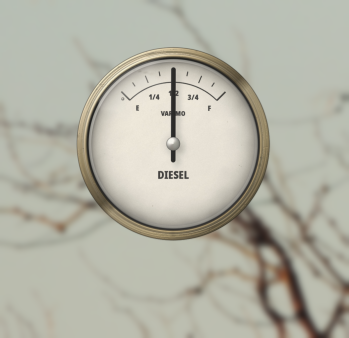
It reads value=0.5
